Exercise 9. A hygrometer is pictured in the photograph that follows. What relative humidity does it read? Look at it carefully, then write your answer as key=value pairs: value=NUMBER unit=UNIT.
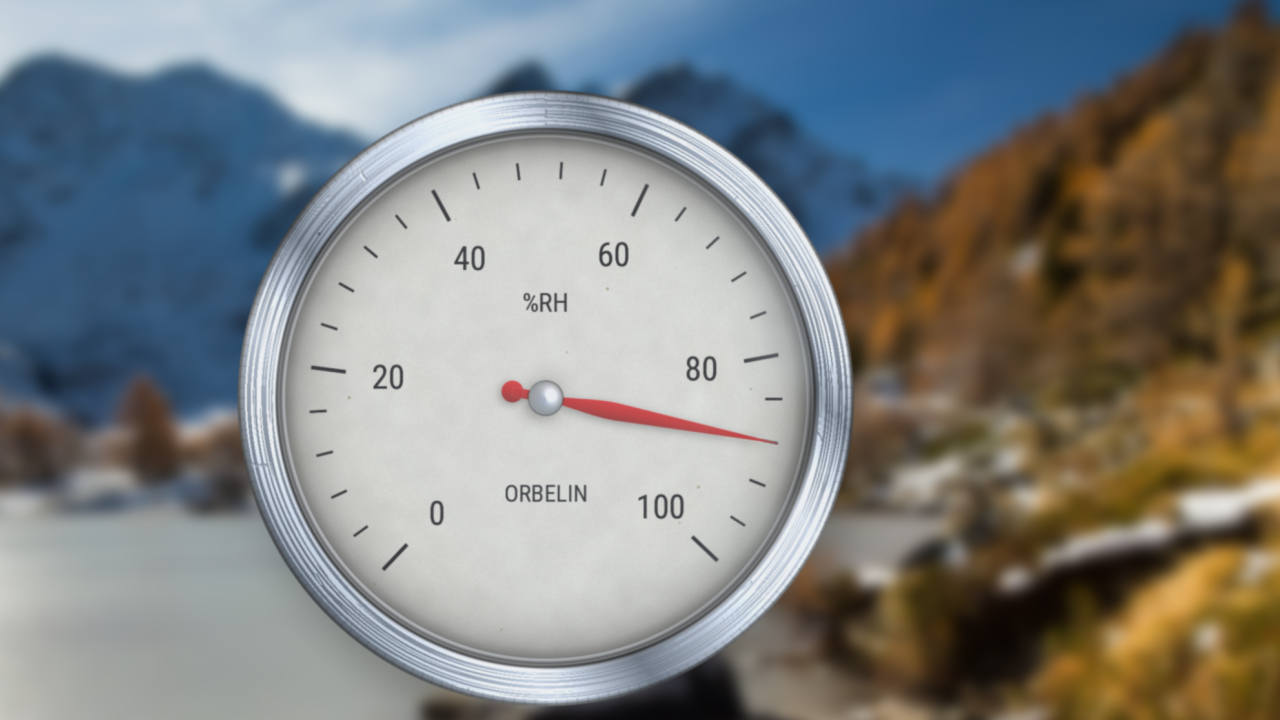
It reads value=88 unit=%
